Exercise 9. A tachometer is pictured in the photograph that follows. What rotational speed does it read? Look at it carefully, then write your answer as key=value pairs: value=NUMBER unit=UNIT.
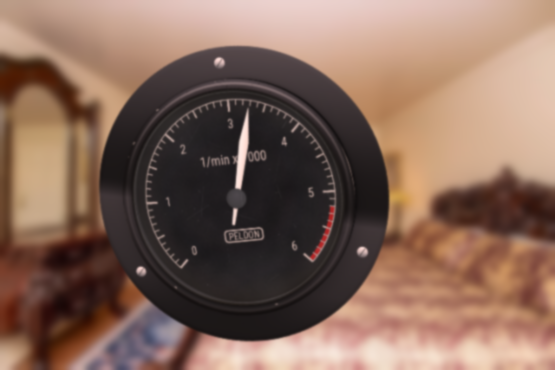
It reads value=3300 unit=rpm
